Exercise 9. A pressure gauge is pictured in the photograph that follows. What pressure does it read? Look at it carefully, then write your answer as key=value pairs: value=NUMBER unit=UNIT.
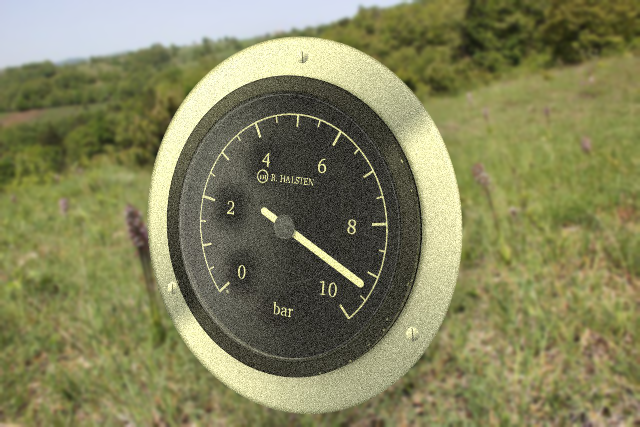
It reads value=9.25 unit=bar
